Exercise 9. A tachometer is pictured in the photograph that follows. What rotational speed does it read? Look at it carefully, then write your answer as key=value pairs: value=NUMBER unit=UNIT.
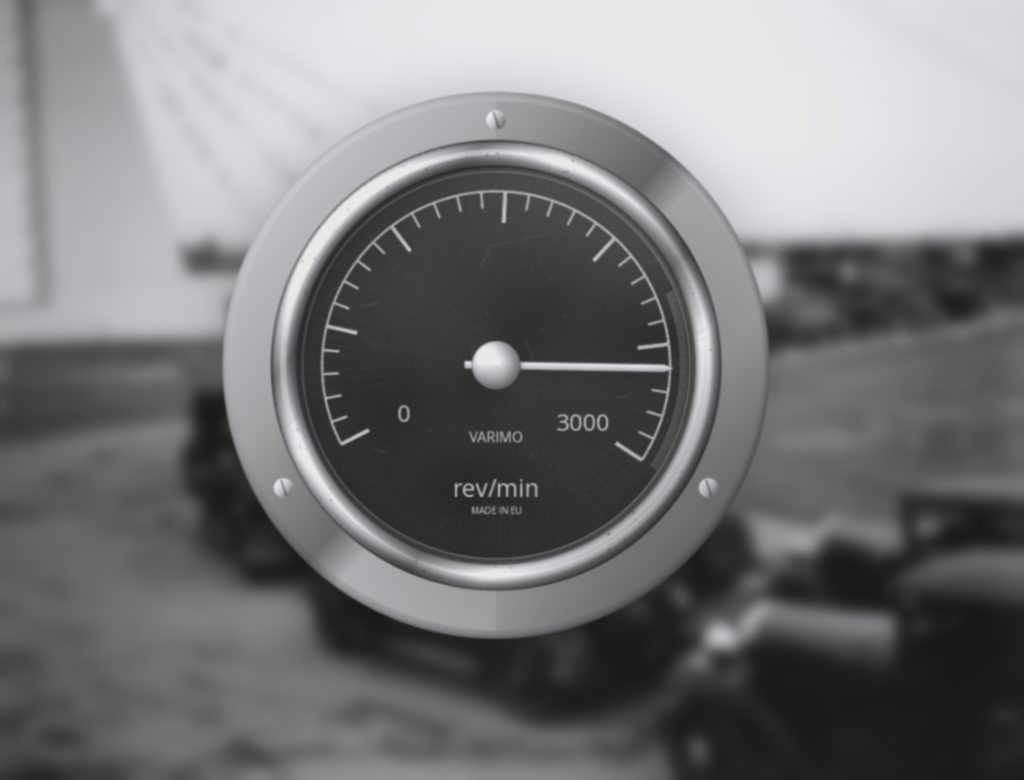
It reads value=2600 unit=rpm
